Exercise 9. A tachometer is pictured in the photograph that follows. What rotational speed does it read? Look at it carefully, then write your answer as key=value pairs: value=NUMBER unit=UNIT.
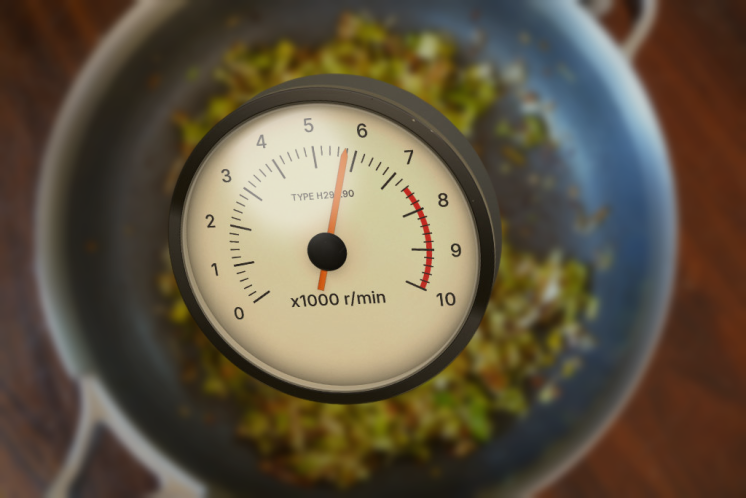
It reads value=5800 unit=rpm
